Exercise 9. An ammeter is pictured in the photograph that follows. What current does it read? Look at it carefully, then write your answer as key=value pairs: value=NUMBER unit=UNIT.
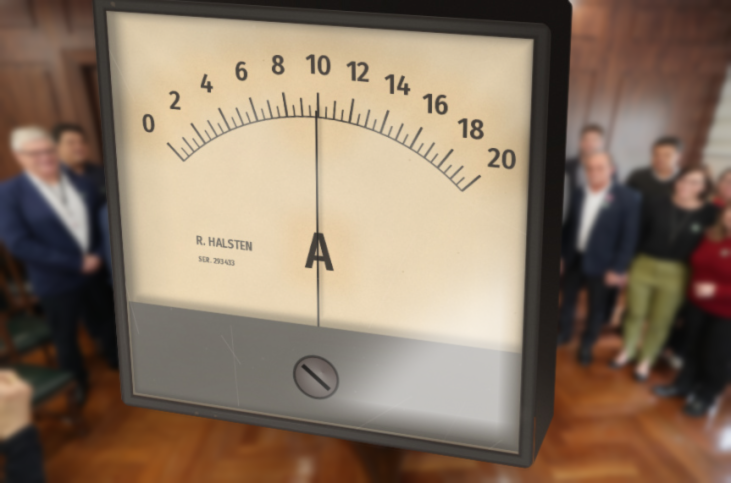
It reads value=10 unit=A
